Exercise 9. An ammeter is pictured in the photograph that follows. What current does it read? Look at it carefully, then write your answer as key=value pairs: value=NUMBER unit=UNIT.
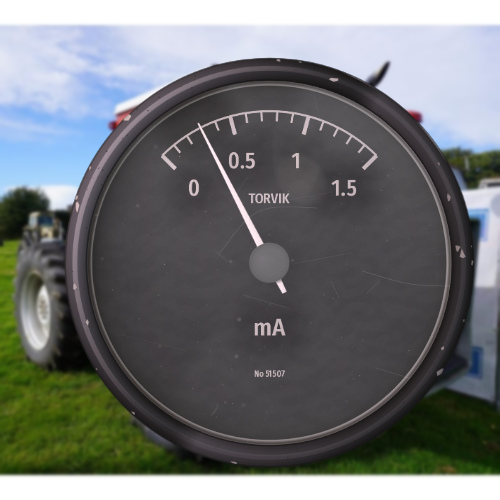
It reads value=0.3 unit=mA
